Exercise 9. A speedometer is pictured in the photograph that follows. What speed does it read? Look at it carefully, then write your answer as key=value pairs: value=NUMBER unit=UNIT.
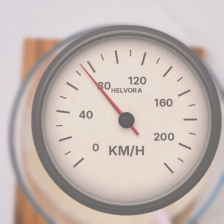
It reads value=75 unit=km/h
